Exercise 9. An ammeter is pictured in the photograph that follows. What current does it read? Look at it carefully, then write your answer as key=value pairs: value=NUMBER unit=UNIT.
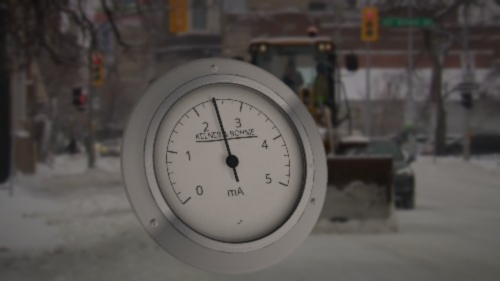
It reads value=2.4 unit=mA
